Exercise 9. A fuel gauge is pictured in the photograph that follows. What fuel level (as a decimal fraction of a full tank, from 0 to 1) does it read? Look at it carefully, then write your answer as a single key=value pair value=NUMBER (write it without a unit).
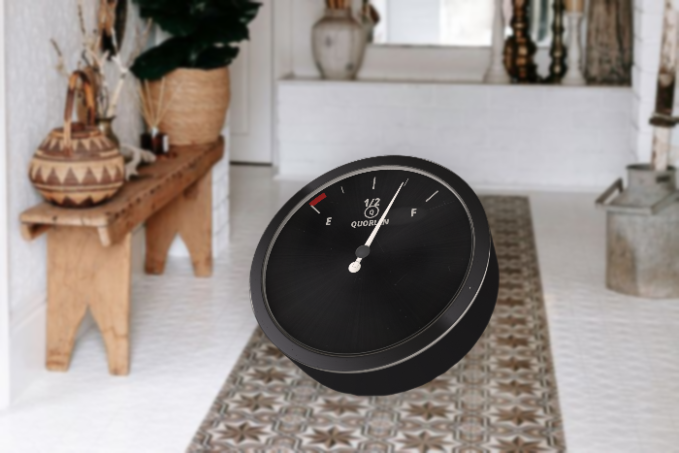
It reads value=0.75
